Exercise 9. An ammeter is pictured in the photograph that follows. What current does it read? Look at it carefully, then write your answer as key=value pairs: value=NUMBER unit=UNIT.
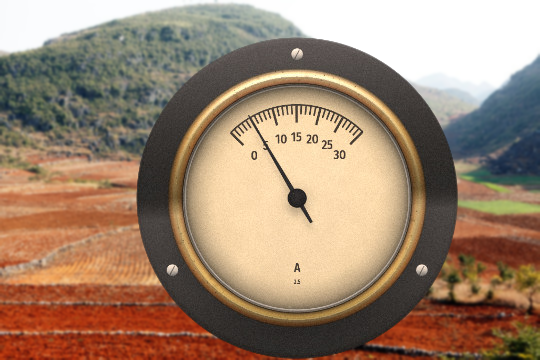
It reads value=5 unit=A
